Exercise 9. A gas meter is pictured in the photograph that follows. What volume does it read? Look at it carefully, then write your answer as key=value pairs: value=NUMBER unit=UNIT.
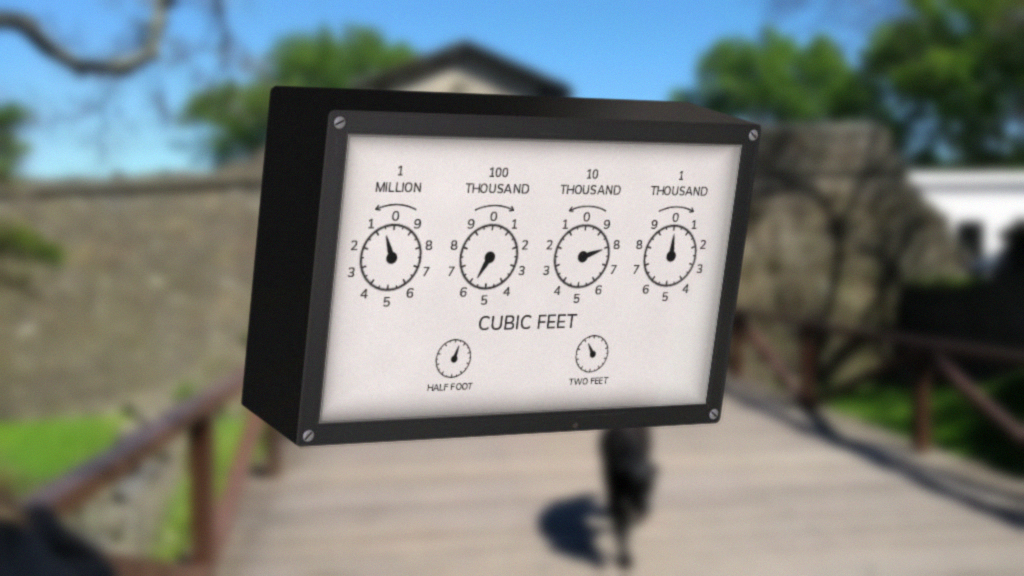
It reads value=58000 unit=ft³
